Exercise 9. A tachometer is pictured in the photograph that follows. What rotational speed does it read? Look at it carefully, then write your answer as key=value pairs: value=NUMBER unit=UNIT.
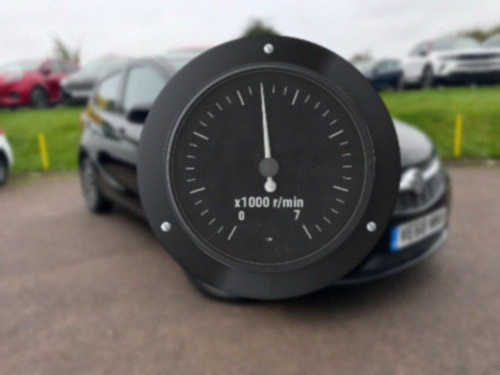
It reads value=3400 unit=rpm
